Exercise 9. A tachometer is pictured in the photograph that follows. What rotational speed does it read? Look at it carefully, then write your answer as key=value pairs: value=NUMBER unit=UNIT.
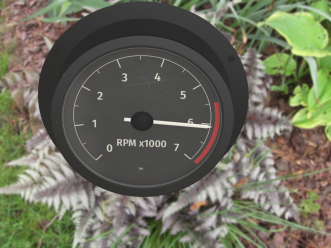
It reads value=6000 unit=rpm
